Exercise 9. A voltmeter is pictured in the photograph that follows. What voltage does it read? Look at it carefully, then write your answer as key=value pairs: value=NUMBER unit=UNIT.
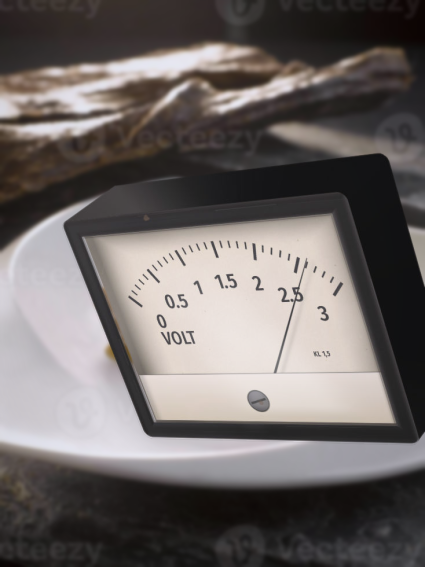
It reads value=2.6 unit=V
